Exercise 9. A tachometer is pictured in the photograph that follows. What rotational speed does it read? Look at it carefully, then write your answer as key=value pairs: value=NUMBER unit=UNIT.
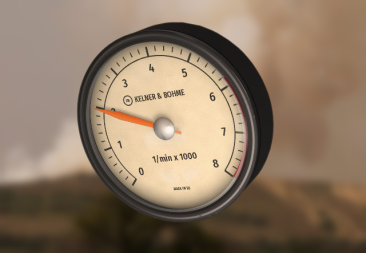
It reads value=2000 unit=rpm
